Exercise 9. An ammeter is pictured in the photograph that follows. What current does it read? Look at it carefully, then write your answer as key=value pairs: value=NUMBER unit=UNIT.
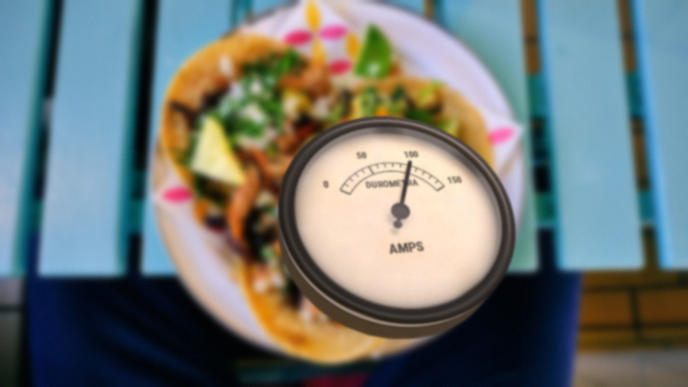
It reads value=100 unit=A
